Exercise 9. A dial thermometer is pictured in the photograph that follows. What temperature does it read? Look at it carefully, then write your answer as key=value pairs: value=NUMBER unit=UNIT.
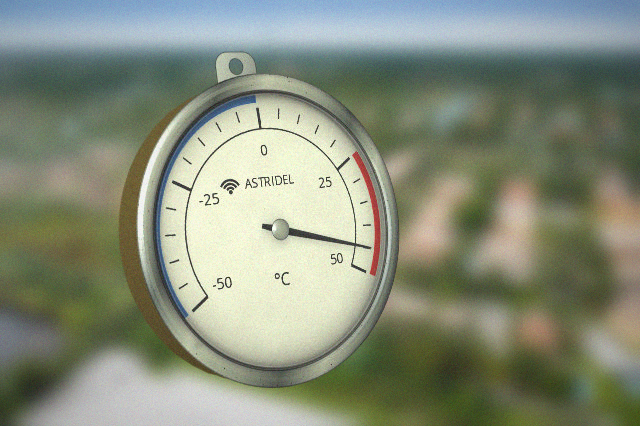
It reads value=45 unit=°C
